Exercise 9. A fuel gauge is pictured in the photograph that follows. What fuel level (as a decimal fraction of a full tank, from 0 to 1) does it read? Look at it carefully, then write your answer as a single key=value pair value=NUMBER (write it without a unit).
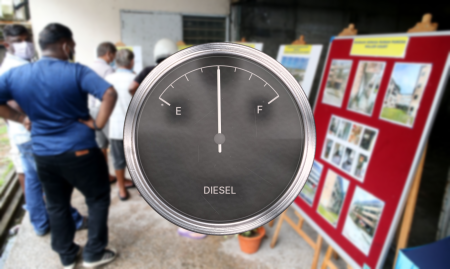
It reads value=0.5
